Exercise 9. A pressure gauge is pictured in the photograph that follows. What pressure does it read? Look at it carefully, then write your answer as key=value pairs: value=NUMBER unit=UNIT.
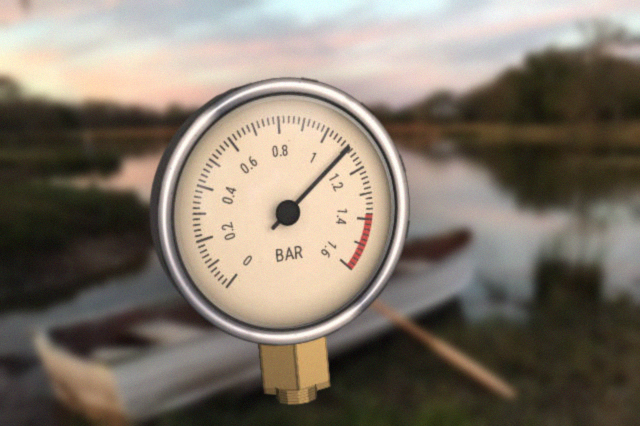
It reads value=1.1 unit=bar
